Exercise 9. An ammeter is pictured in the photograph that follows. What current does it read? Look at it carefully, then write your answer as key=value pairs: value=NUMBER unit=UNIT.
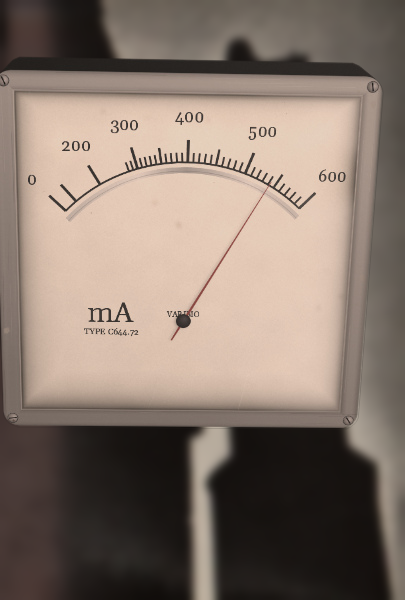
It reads value=540 unit=mA
